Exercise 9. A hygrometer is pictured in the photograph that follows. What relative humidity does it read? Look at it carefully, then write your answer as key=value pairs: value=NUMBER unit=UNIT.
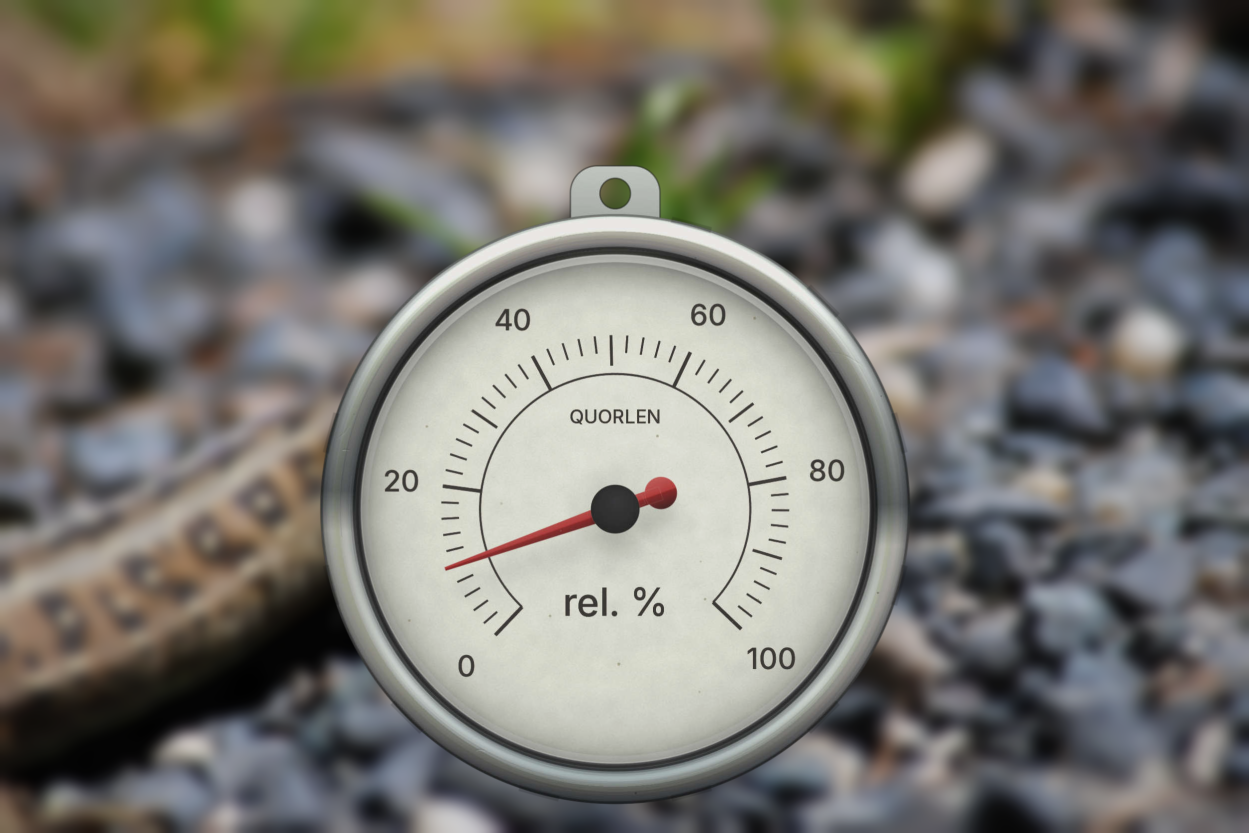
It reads value=10 unit=%
